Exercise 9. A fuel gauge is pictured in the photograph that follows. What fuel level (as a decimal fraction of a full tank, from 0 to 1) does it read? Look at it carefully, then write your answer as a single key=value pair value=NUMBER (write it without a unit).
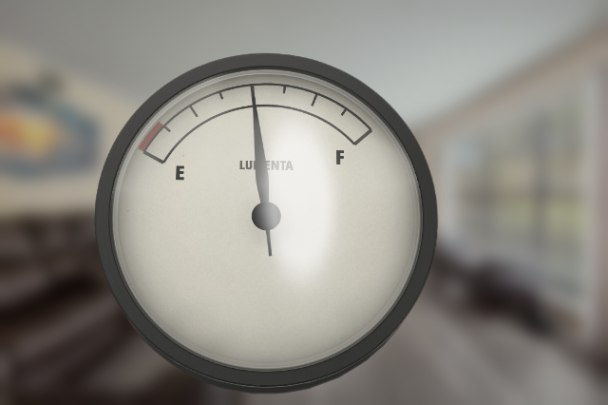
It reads value=0.5
